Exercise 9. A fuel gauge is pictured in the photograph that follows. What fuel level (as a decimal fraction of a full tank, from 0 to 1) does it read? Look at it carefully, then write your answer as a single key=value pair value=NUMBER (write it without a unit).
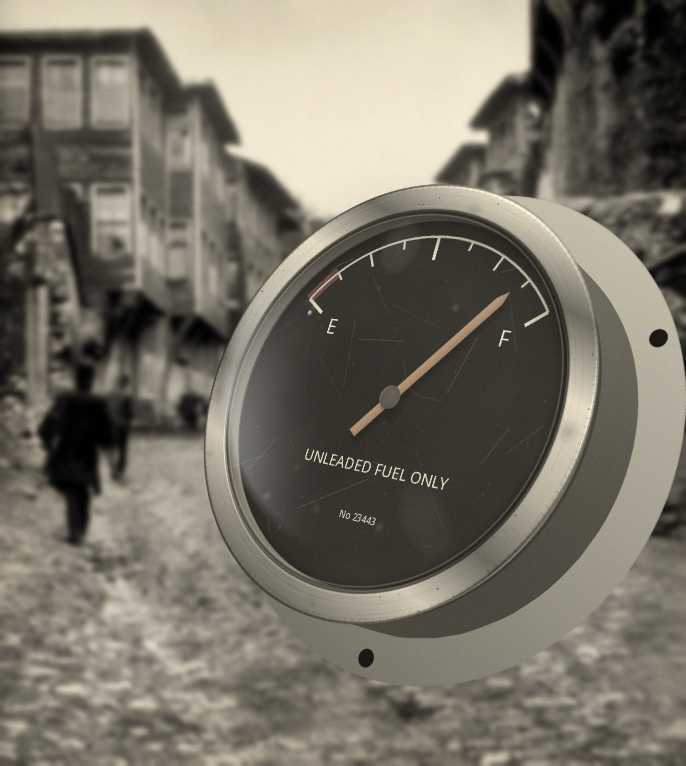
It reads value=0.875
